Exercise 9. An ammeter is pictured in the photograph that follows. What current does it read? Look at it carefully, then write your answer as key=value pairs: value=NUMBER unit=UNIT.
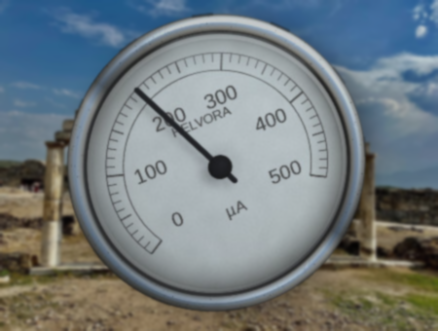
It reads value=200 unit=µA
